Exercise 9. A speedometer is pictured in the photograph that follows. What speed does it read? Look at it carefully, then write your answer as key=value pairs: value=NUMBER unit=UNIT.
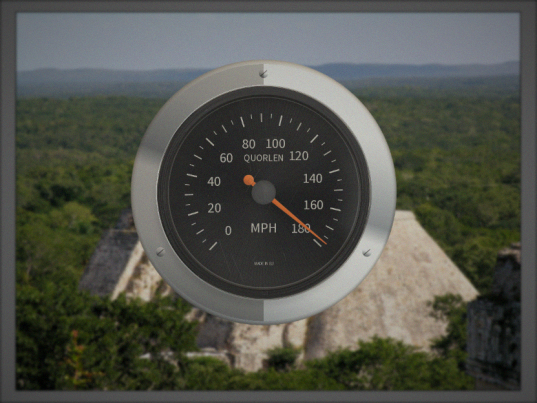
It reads value=177.5 unit=mph
